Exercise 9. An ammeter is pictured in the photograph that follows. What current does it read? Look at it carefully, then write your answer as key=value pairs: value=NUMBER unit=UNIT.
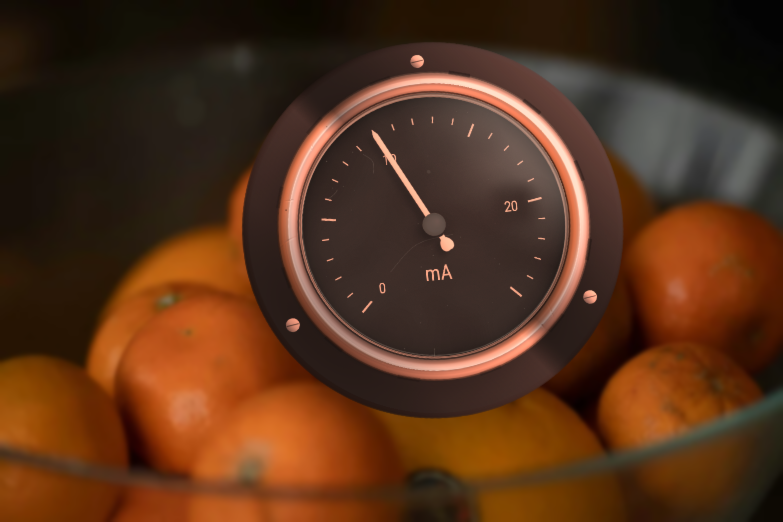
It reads value=10 unit=mA
